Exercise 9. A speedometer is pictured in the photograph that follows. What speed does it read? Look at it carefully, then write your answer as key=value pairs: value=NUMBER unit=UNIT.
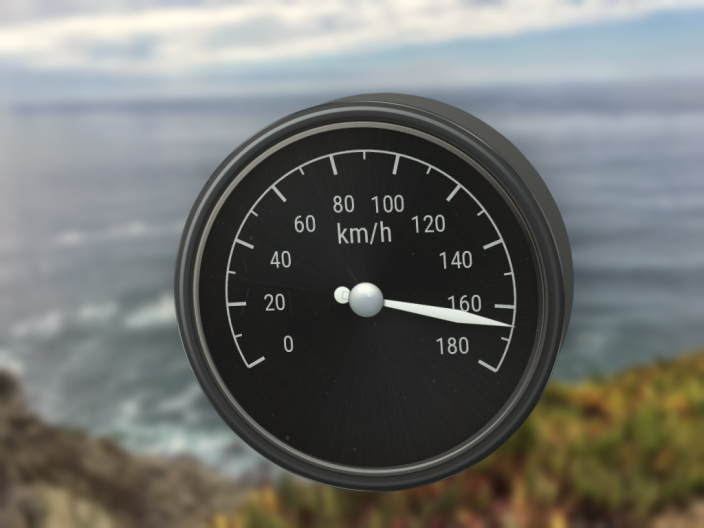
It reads value=165 unit=km/h
